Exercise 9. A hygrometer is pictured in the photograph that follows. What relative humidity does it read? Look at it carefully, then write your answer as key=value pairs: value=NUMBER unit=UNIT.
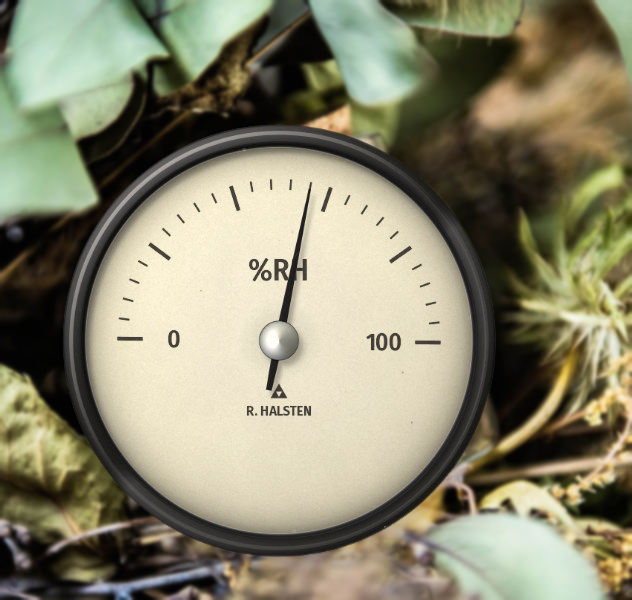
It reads value=56 unit=%
